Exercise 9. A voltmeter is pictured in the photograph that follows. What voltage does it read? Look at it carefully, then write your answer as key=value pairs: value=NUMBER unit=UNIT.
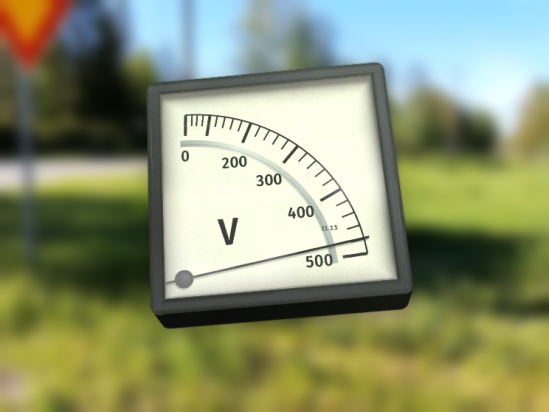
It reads value=480 unit=V
